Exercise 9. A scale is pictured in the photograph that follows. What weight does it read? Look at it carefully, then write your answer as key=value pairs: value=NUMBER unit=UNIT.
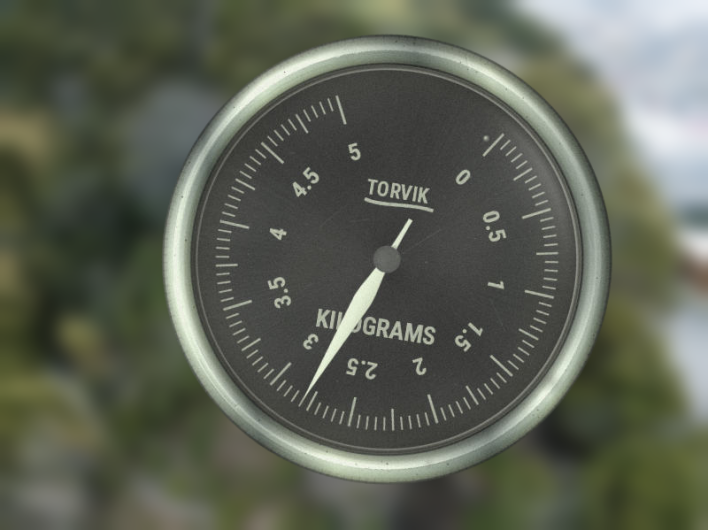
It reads value=2.8 unit=kg
